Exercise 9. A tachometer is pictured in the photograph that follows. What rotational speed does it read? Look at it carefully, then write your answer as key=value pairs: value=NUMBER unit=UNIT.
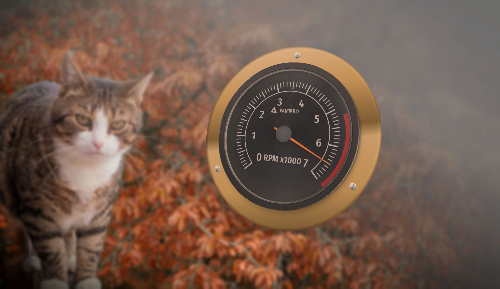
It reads value=6500 unit=rpm
